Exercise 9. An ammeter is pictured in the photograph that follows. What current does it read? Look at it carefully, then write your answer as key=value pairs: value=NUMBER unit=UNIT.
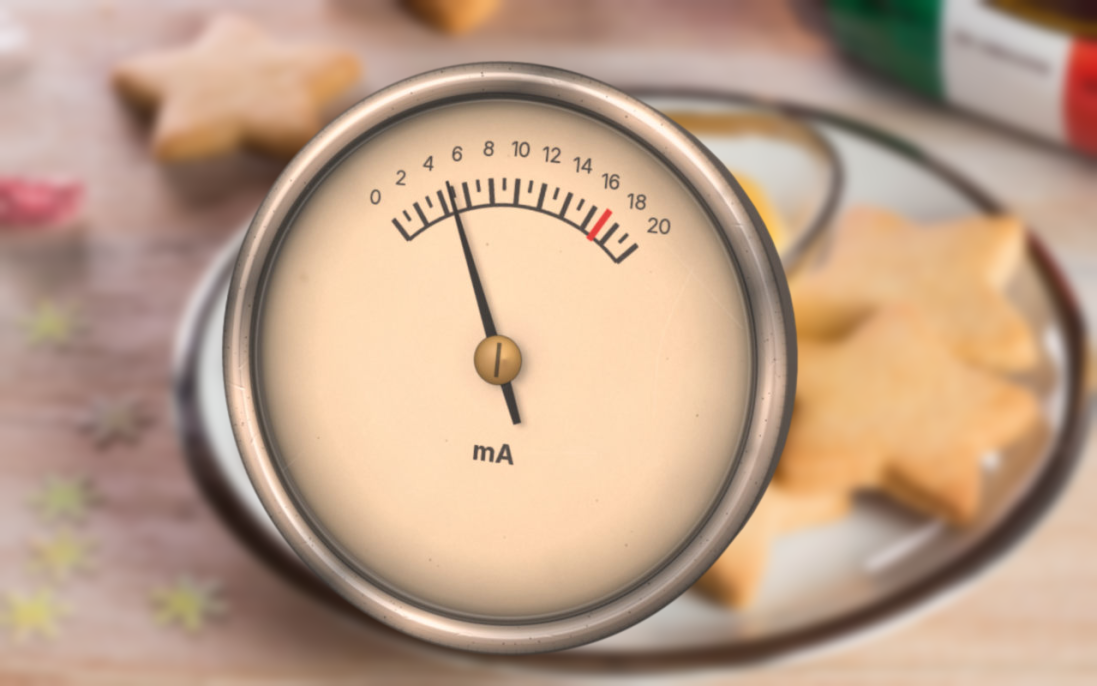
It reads value=5 unit=mA
